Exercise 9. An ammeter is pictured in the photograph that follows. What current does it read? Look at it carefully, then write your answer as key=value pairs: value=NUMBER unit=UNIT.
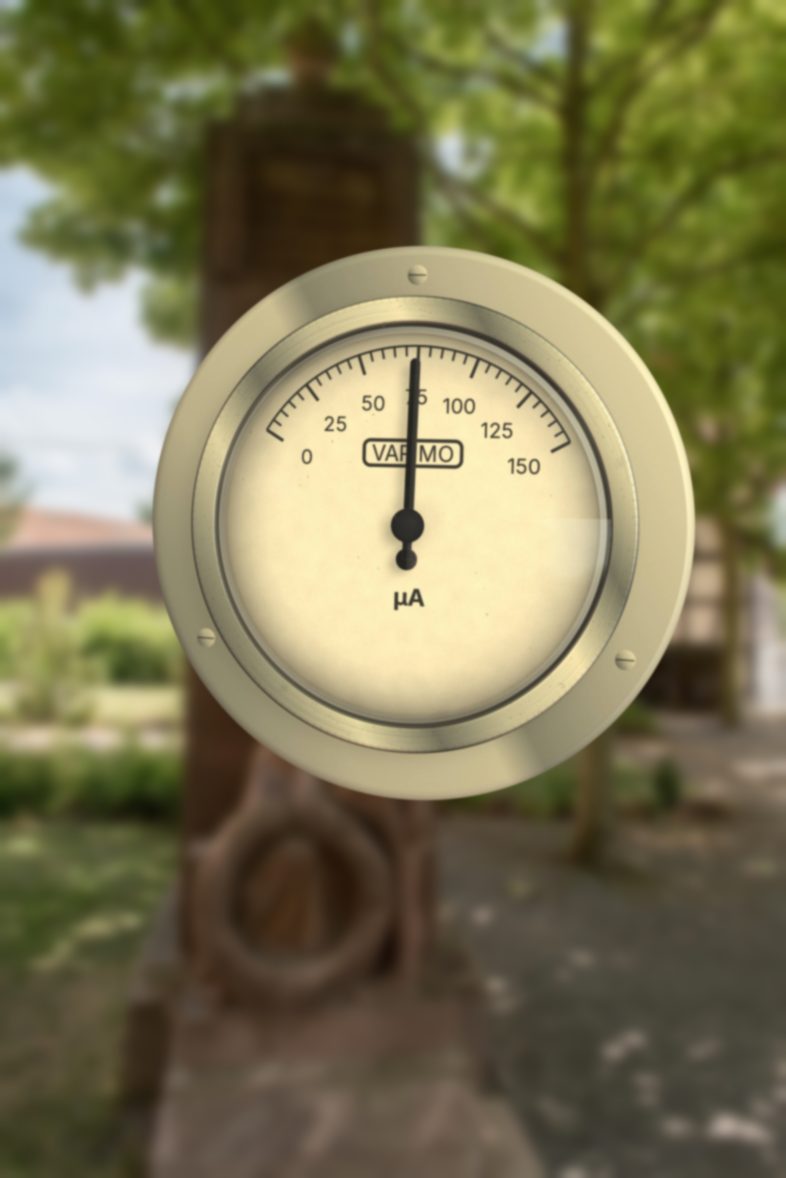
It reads value=75 unit=µA
